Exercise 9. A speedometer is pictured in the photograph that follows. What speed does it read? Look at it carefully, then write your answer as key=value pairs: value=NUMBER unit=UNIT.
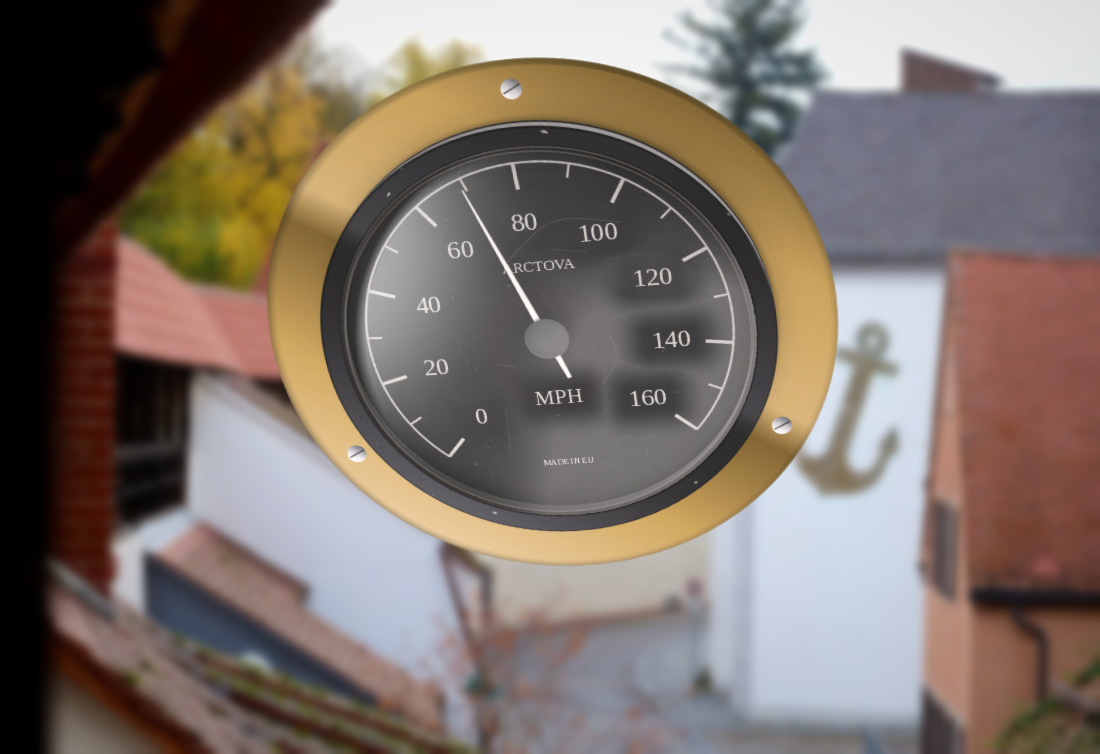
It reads value=70 unit=mph
